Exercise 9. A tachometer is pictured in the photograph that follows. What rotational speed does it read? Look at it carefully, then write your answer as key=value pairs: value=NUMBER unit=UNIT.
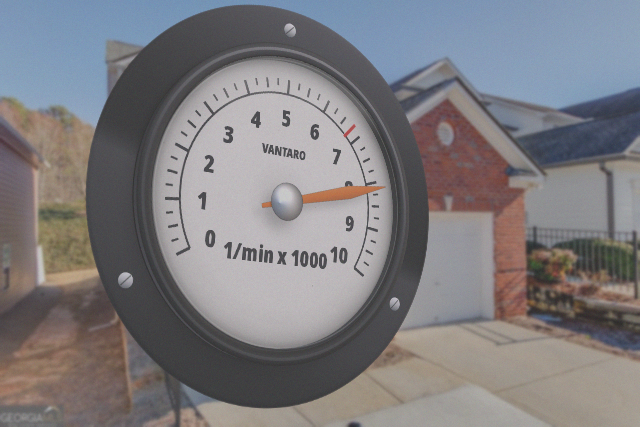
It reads value=8125 unit=rpm
